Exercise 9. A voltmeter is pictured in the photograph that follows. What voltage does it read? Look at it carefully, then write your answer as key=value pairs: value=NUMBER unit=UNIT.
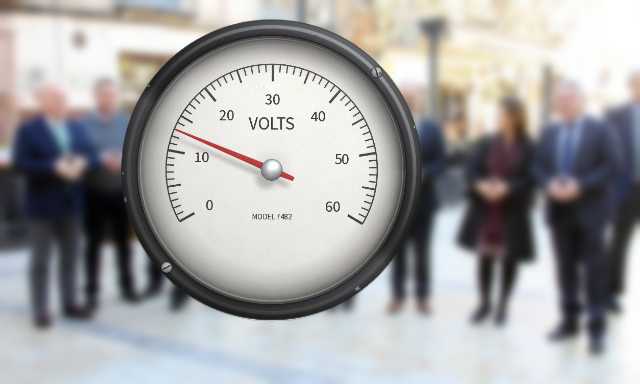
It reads value=13 unit=V
